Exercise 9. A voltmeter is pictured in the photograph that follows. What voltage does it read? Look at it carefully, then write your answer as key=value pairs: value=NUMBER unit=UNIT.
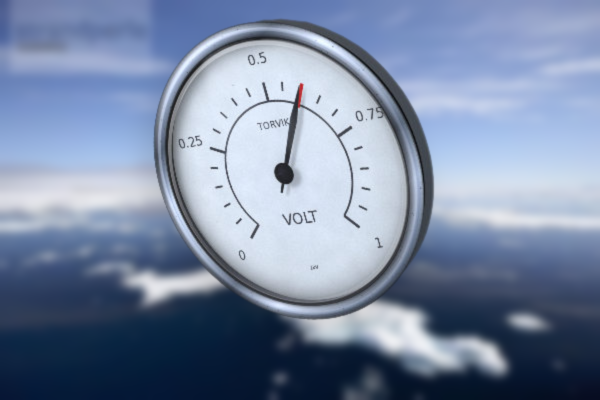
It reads value=0.6 unit=V
